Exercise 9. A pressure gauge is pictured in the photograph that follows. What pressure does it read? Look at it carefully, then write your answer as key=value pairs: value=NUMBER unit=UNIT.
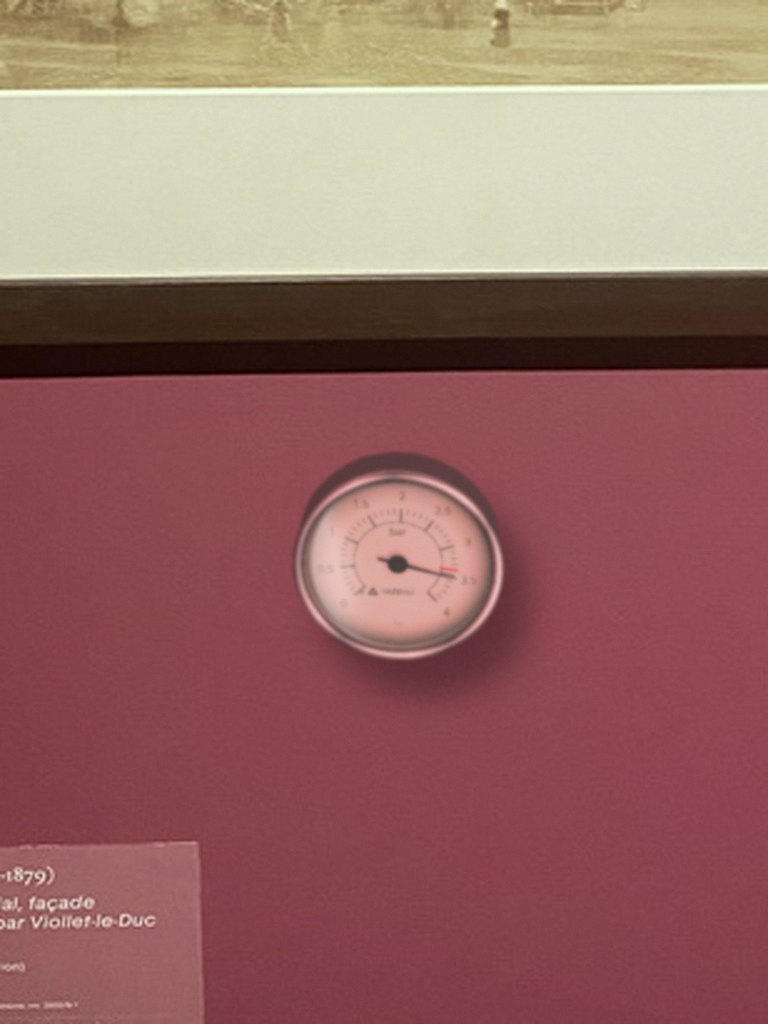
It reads value=3.5 unit=bar
